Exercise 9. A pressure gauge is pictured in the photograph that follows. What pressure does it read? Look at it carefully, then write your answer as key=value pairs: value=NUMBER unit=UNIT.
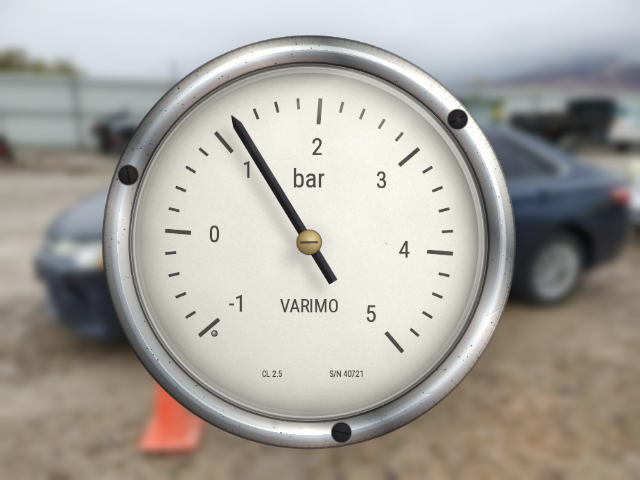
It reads value=1.2 unit=bar
